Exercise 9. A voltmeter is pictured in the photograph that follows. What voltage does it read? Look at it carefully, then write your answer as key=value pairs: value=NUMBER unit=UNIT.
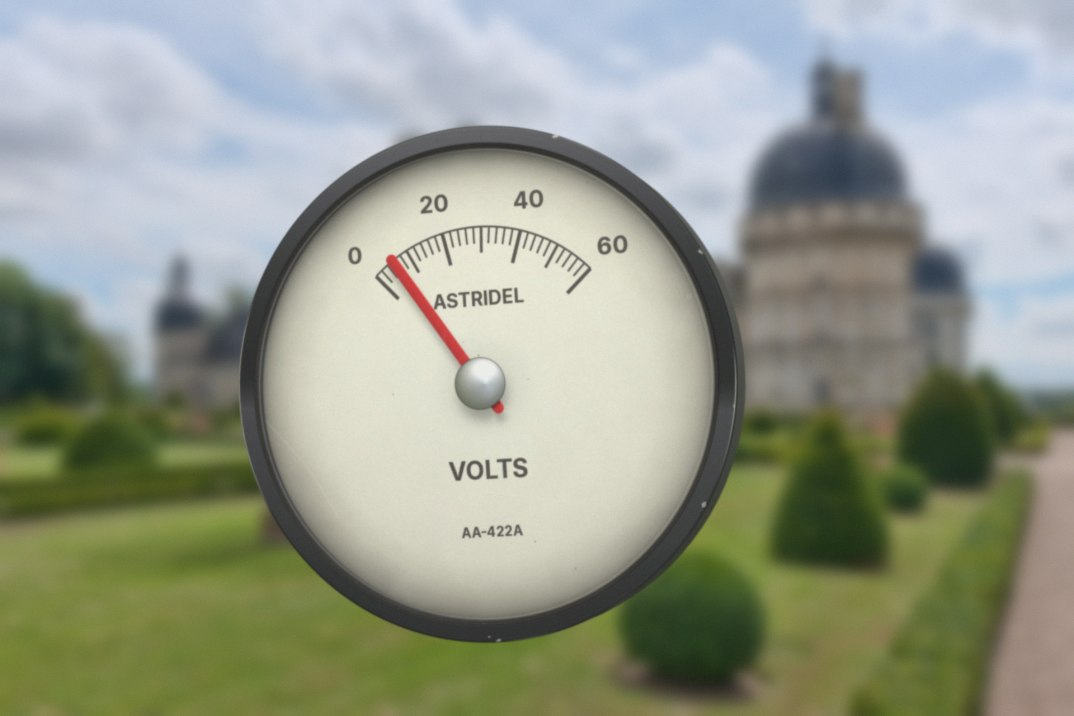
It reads value=6 unit=V
